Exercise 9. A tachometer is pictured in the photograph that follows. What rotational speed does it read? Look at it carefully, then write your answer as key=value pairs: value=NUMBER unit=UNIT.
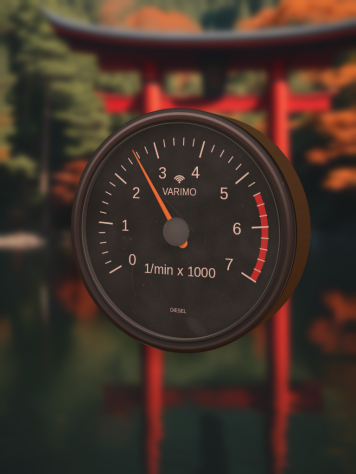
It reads value=2600 unit=rpm
